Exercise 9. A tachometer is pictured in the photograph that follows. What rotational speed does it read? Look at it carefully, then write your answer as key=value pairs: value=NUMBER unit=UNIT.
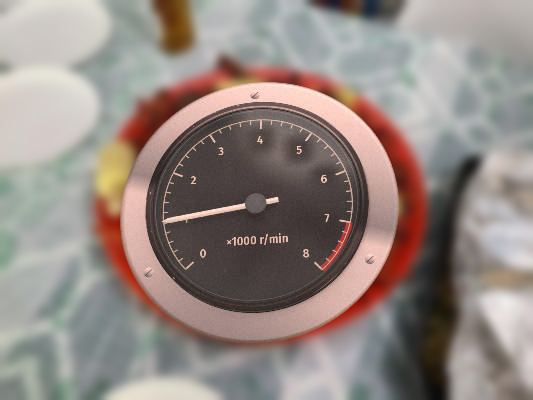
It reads value=1000 unit=rpm
